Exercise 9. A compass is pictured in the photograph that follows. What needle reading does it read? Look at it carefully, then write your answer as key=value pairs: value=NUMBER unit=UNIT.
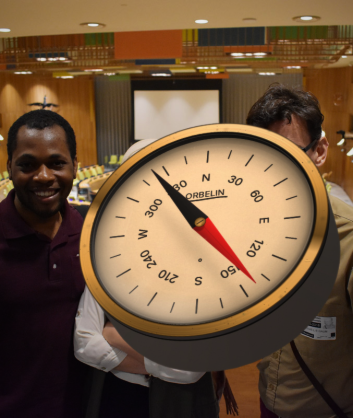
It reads value=142.5 unit=°
